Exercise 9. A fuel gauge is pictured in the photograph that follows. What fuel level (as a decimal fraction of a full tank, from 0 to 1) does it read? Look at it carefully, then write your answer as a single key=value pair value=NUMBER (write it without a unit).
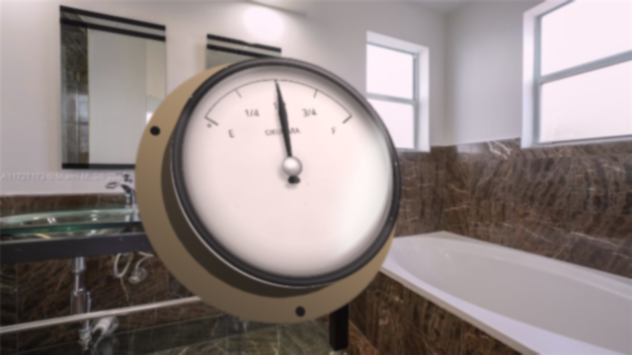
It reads value=0.5
